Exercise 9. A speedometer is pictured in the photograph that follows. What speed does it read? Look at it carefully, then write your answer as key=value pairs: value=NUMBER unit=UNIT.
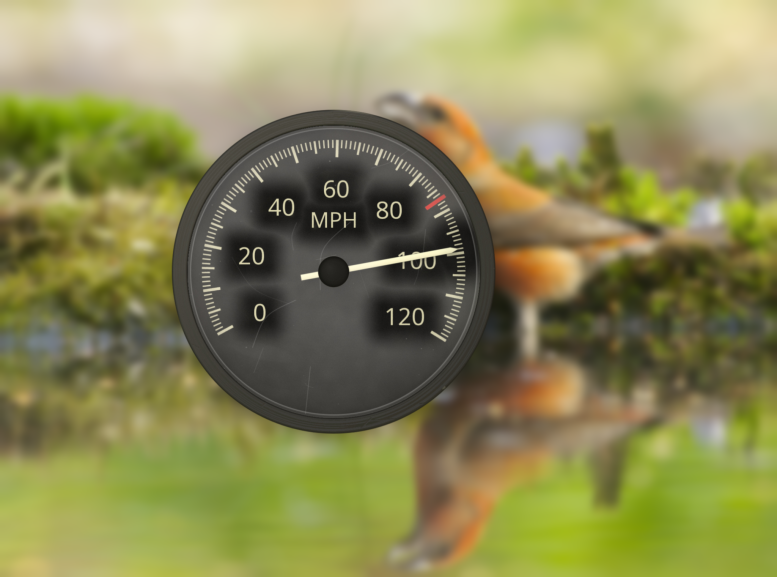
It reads value=99 unit=mph
